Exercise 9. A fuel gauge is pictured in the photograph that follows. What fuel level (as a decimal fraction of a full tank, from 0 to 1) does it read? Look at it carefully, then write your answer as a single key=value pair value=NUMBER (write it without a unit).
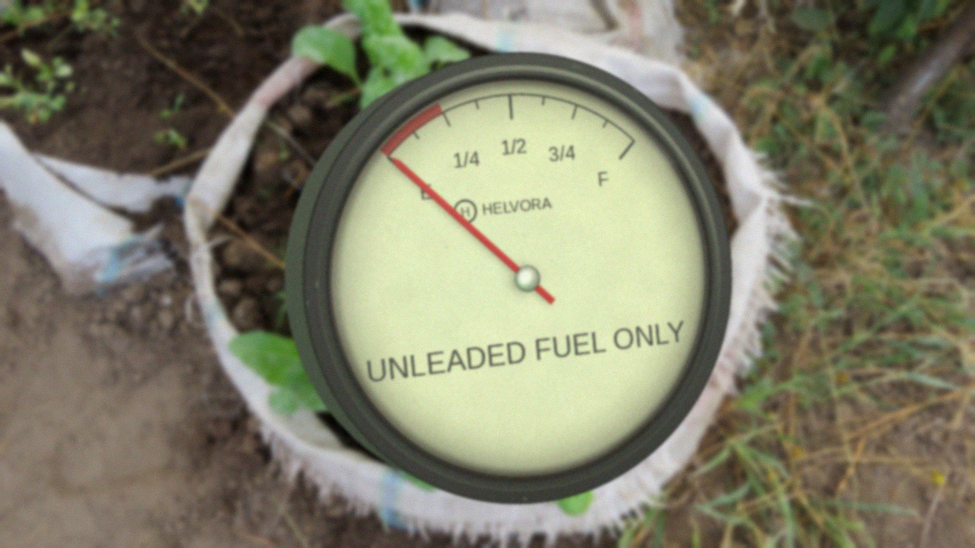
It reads value=0
